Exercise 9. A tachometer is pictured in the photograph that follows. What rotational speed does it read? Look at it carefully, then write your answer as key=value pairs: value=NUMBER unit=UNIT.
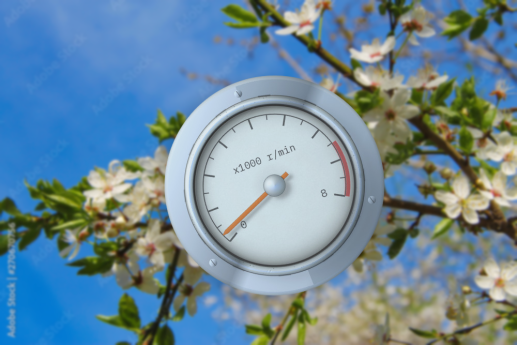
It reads value=250 unit=rpm
